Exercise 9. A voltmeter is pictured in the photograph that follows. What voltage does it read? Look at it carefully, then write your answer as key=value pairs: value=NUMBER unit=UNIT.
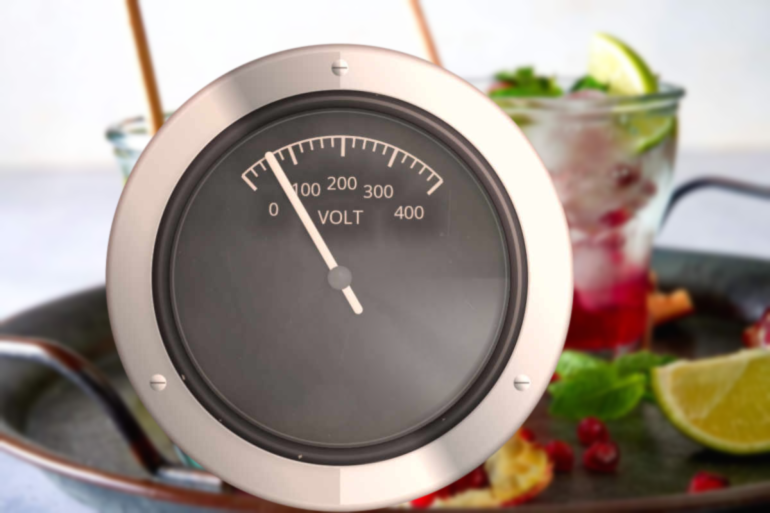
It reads value=60 unit=V
